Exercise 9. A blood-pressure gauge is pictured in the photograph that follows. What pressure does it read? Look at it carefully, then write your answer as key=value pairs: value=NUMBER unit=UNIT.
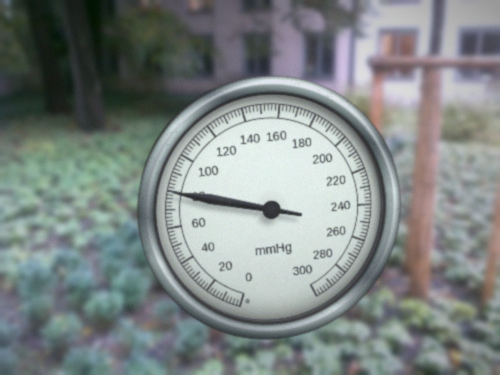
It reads value=80 unit=mmHg
